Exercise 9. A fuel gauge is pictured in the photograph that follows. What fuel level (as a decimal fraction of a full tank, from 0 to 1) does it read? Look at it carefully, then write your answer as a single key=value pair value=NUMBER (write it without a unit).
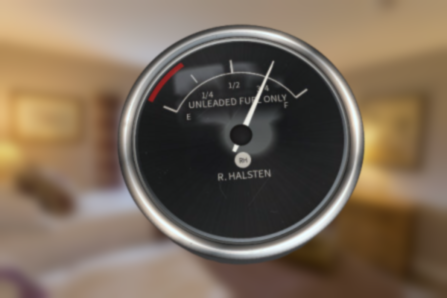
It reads value=0.75
